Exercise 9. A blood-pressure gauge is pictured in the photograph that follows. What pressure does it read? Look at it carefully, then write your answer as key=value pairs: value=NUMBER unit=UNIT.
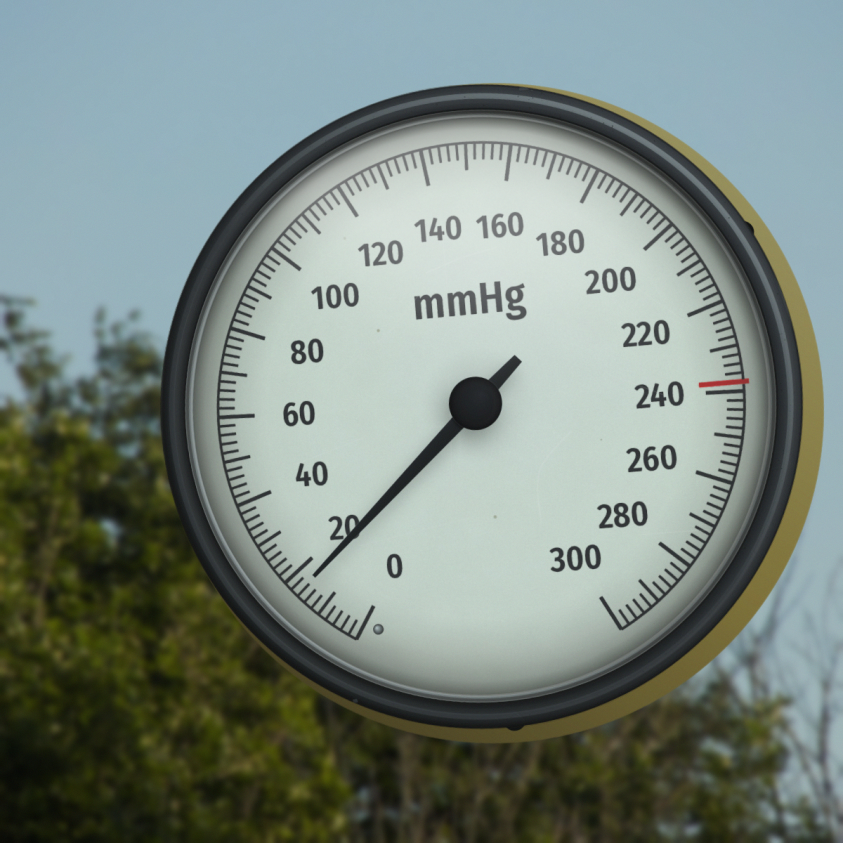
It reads value=16 unit=mmHg
